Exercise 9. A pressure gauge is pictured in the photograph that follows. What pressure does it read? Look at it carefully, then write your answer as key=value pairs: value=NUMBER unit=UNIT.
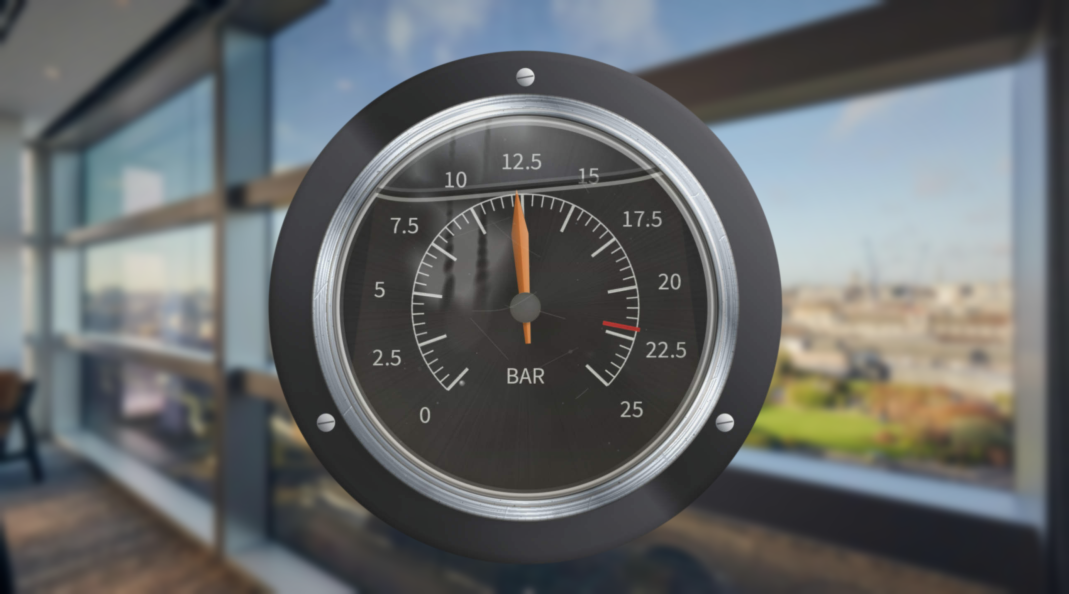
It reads value=12.25 unit=bar
